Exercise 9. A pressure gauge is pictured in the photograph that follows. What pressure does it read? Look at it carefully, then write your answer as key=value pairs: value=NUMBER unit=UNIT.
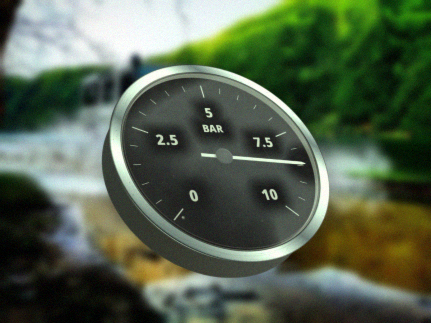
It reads value=8.5 unit=bar
